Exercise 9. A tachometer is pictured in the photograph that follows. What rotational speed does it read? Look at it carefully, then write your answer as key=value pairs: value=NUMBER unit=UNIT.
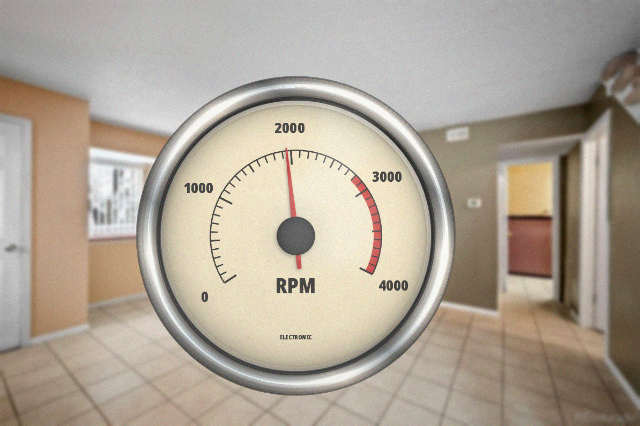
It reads value=1950 unit=rpm
